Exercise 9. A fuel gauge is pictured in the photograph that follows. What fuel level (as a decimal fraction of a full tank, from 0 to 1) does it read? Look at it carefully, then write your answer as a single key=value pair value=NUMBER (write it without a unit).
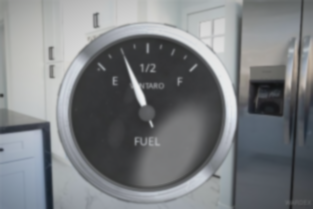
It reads value=0.25
